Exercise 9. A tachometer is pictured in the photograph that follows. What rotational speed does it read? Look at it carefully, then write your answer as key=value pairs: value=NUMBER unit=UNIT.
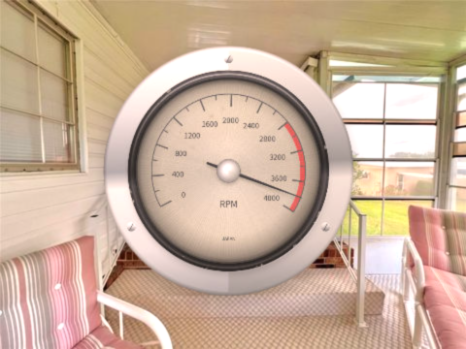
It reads value=3800 unit=rpm
